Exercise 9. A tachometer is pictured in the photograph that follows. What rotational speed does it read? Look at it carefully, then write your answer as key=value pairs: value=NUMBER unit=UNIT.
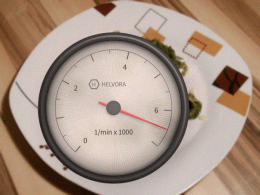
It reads value=6500 unit=rpm
